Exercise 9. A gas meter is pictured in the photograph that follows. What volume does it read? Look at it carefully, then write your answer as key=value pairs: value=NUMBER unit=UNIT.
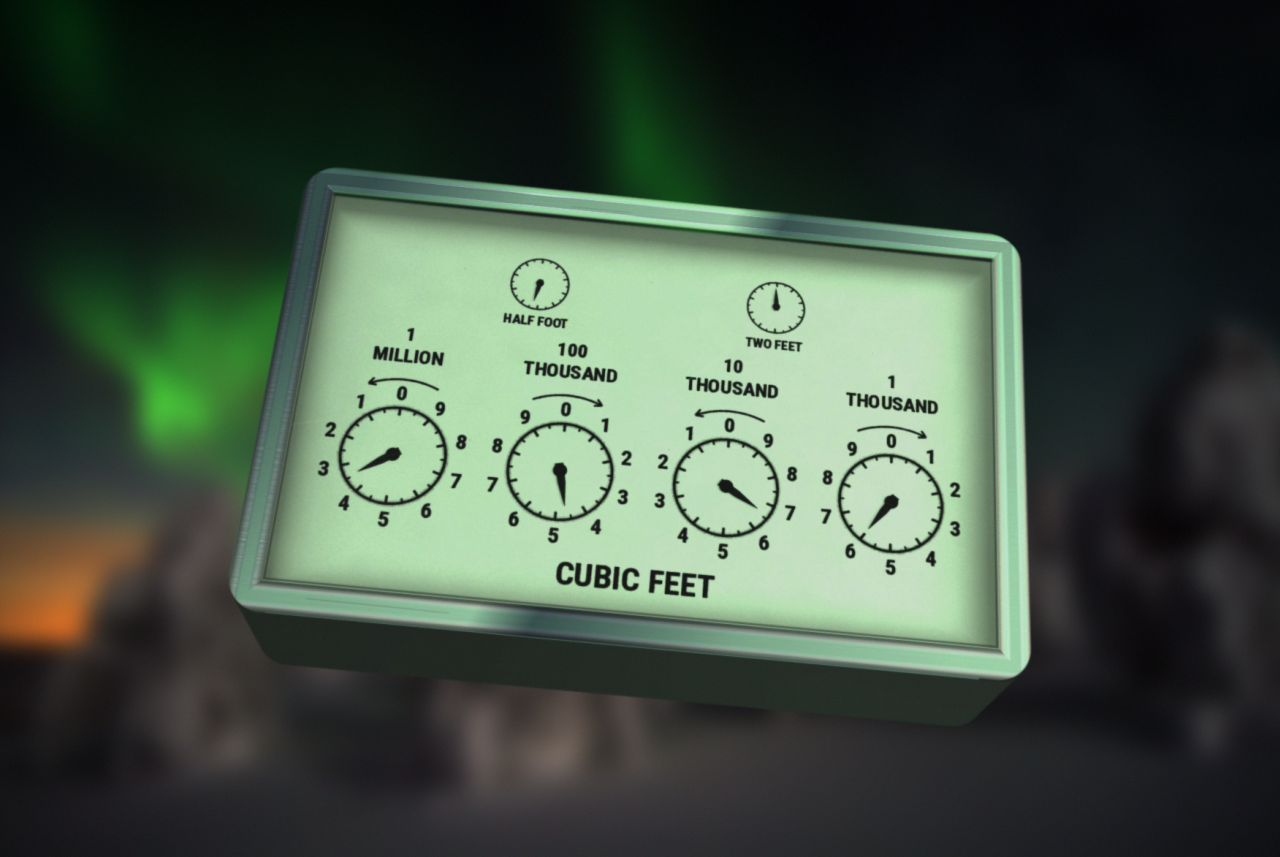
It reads value=346600 unit=ft³
